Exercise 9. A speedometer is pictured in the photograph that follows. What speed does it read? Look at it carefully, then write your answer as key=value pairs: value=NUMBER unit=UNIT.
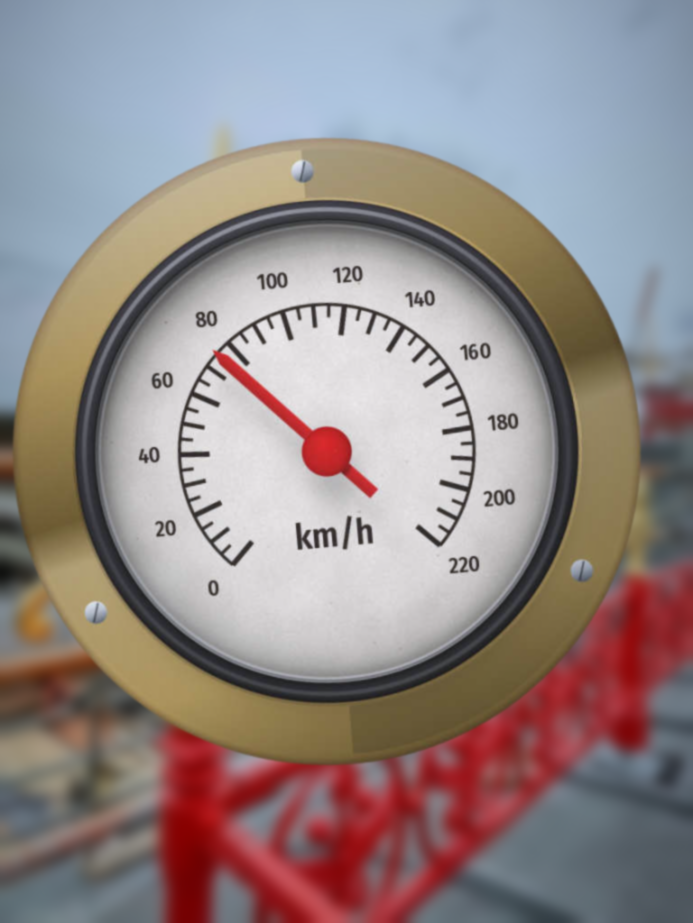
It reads value=75 unit=km/h
